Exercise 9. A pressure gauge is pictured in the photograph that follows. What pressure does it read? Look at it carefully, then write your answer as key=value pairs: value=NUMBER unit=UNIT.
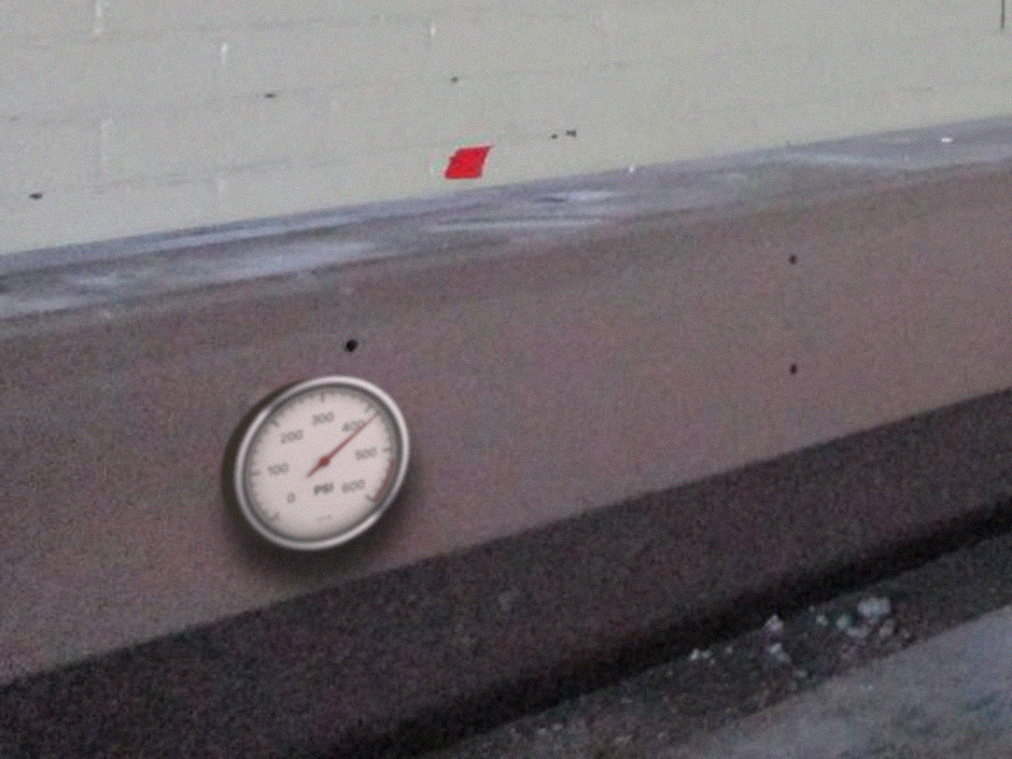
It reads value=420 unit=psi
